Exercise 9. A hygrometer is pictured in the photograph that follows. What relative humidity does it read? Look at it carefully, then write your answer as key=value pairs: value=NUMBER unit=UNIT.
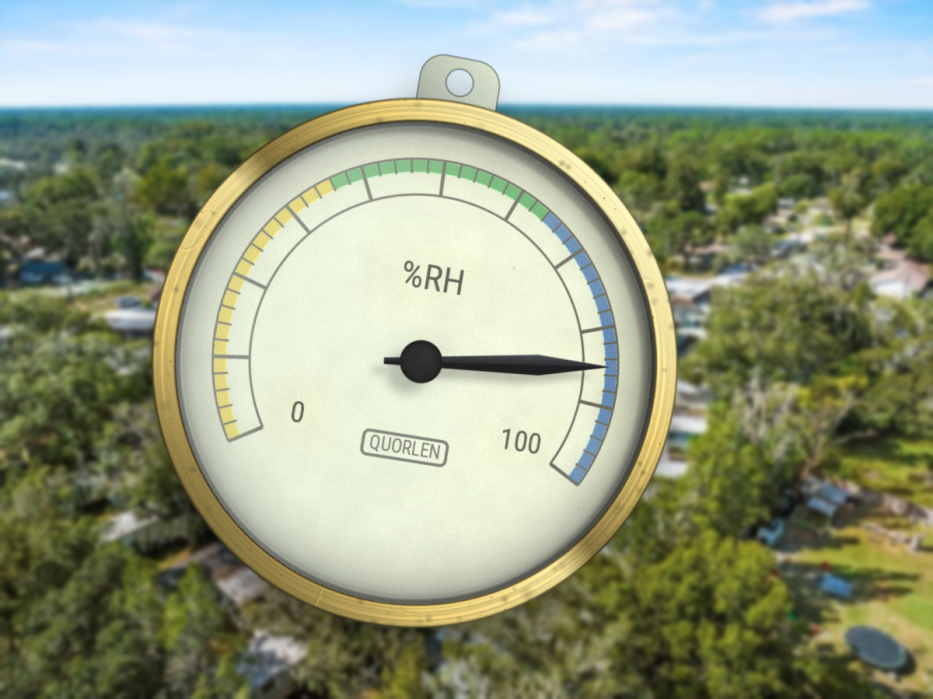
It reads value=85 unit=%
